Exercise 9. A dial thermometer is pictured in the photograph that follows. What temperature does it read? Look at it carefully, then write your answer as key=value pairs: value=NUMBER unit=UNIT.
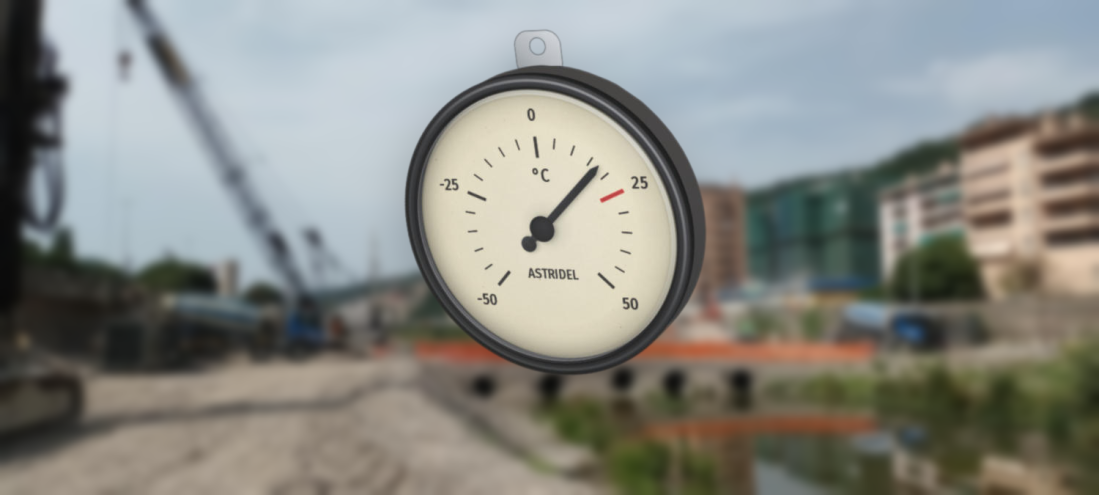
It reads value=17.5 unit=°C
